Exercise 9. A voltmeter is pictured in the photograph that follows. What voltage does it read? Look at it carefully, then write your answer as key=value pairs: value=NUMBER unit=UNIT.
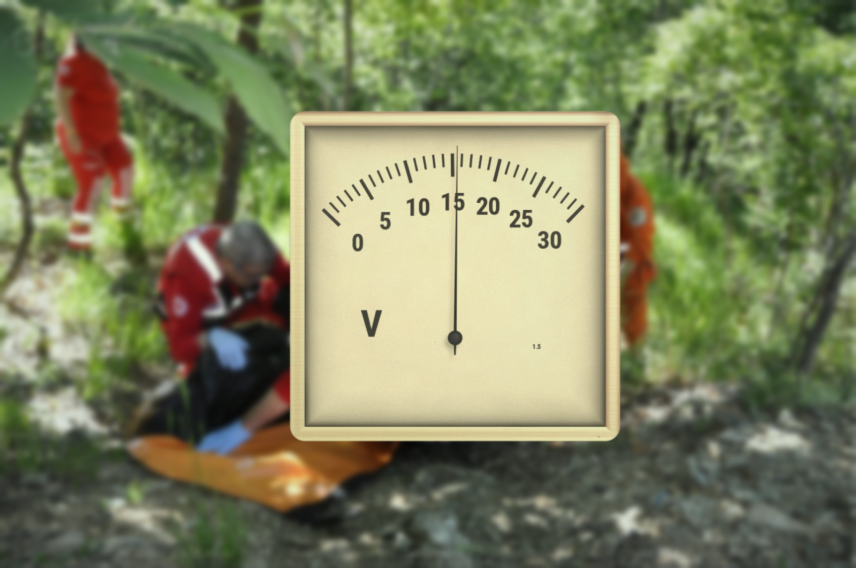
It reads value=15.5 unit=V
